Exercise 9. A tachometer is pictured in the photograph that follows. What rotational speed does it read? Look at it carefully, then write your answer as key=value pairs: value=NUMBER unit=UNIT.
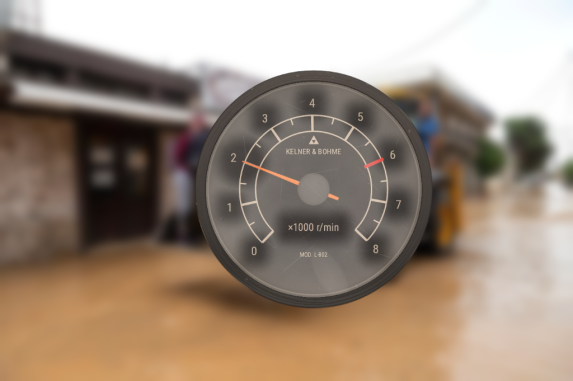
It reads value=2000 unit=rpm
